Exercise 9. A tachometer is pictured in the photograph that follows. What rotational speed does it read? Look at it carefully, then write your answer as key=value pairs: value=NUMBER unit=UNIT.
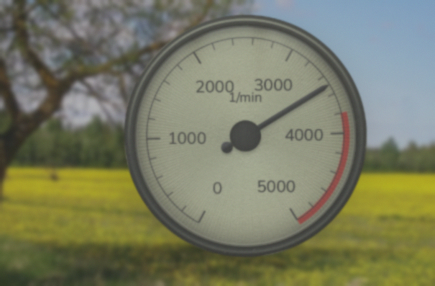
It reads value=3500 unit=rpm
